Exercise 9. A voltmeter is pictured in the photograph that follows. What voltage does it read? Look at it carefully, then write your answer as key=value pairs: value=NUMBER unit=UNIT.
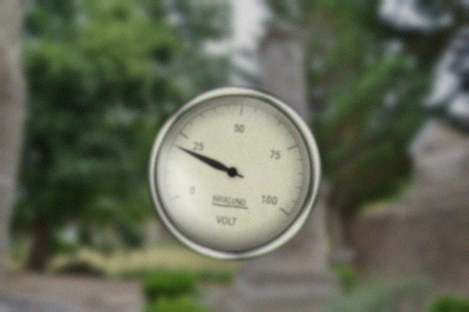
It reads value=20 unit=V
